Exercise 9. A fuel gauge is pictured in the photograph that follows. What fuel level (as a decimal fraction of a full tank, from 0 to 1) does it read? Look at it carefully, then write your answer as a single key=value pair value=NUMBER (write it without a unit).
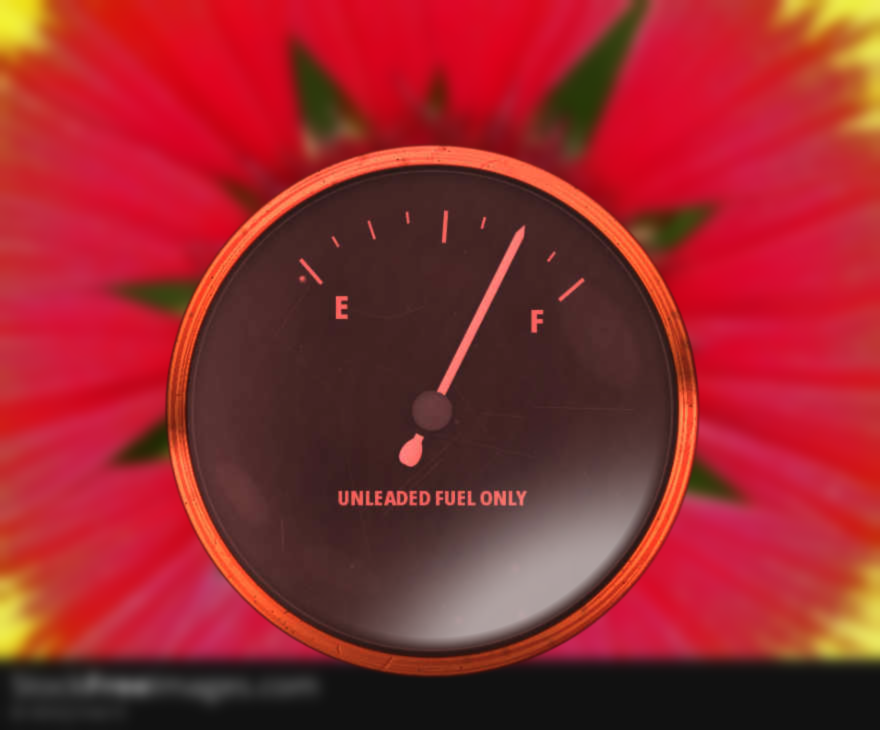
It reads value=0.75
